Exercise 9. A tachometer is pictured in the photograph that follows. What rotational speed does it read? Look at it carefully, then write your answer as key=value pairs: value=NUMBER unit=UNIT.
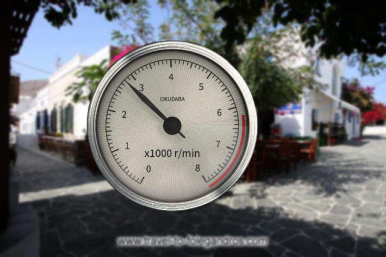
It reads value=2800 unit=rpm
